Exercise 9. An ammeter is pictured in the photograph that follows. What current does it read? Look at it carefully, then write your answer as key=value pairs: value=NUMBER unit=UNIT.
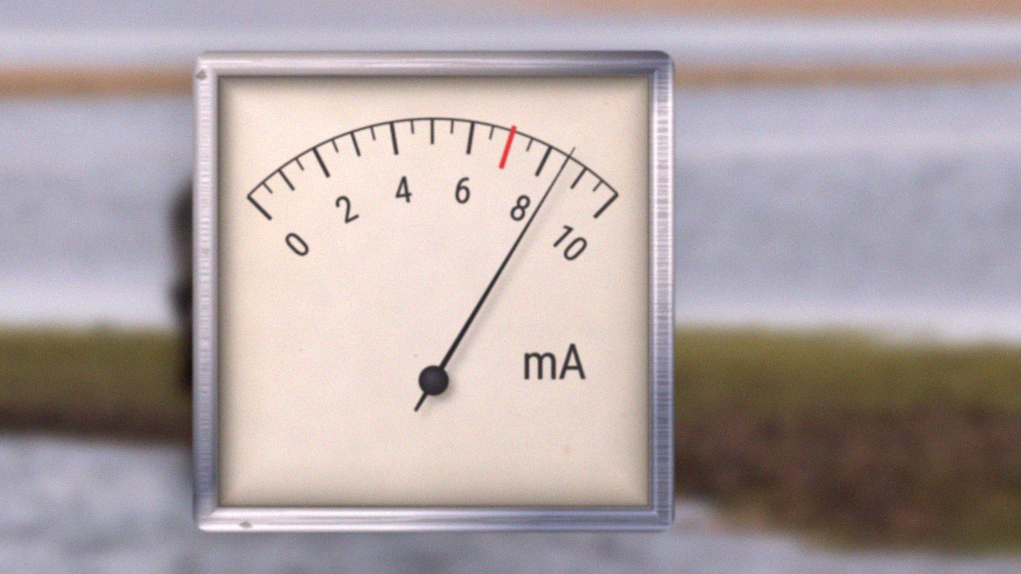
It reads value=8.5 unit=mA
